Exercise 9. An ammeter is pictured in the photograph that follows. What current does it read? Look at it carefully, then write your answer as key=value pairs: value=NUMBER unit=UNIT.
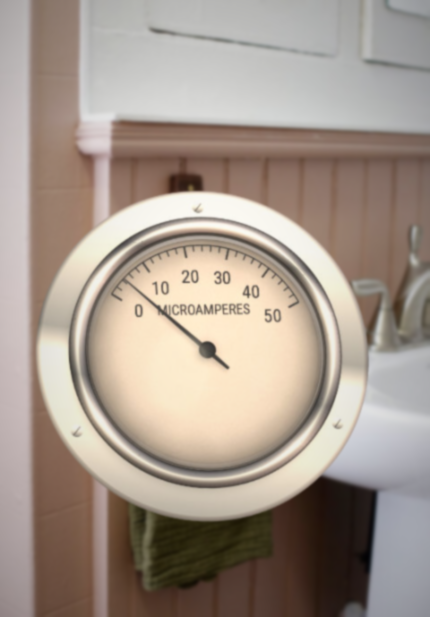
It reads value=4 unit=µA
